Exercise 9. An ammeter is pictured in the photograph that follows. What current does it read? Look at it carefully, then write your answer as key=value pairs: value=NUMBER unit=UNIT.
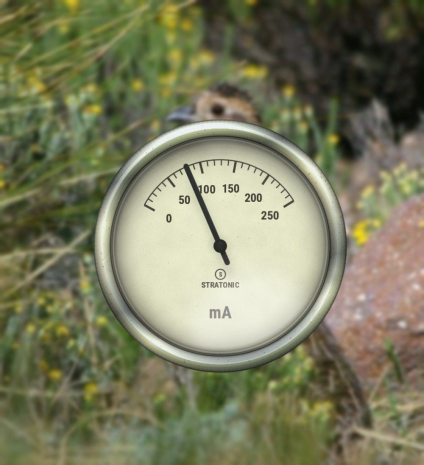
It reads value=80 unit=mA
